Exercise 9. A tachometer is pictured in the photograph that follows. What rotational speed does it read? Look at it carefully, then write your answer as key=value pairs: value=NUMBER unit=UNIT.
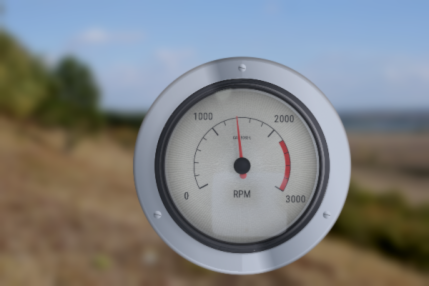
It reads value=1400 unit=rpm
